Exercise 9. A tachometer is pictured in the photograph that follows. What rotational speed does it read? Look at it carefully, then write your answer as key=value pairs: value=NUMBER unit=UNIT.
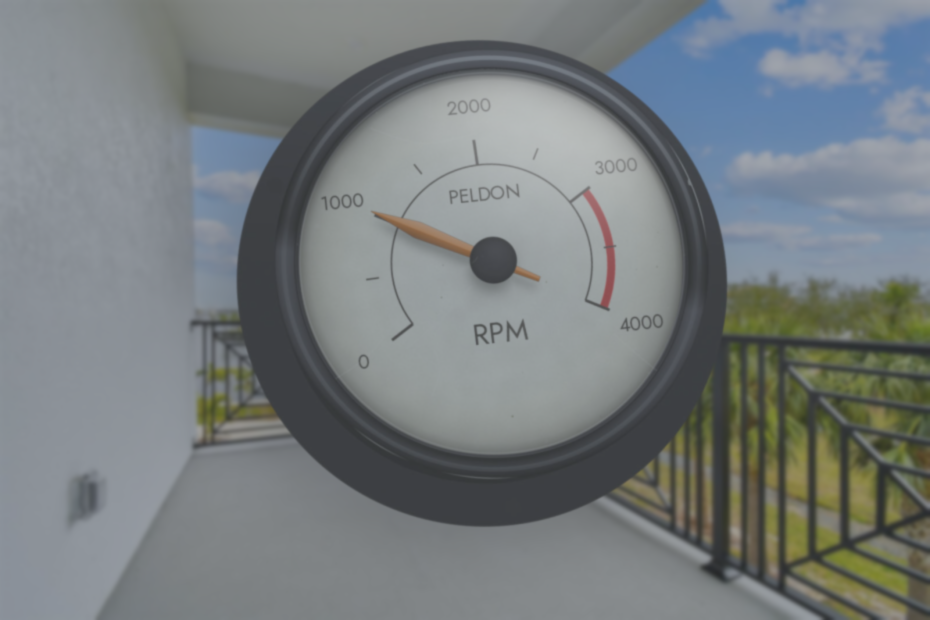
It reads value=1000 unit=rpm
